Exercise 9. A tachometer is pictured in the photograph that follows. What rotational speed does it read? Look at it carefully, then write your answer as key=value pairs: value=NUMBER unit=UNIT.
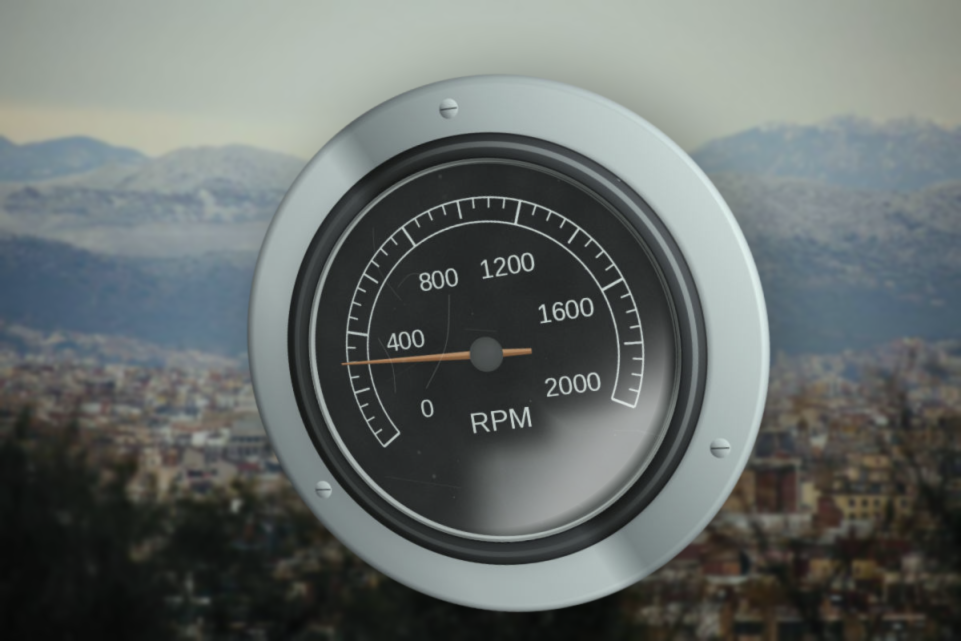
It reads value=300 unit=rpm
